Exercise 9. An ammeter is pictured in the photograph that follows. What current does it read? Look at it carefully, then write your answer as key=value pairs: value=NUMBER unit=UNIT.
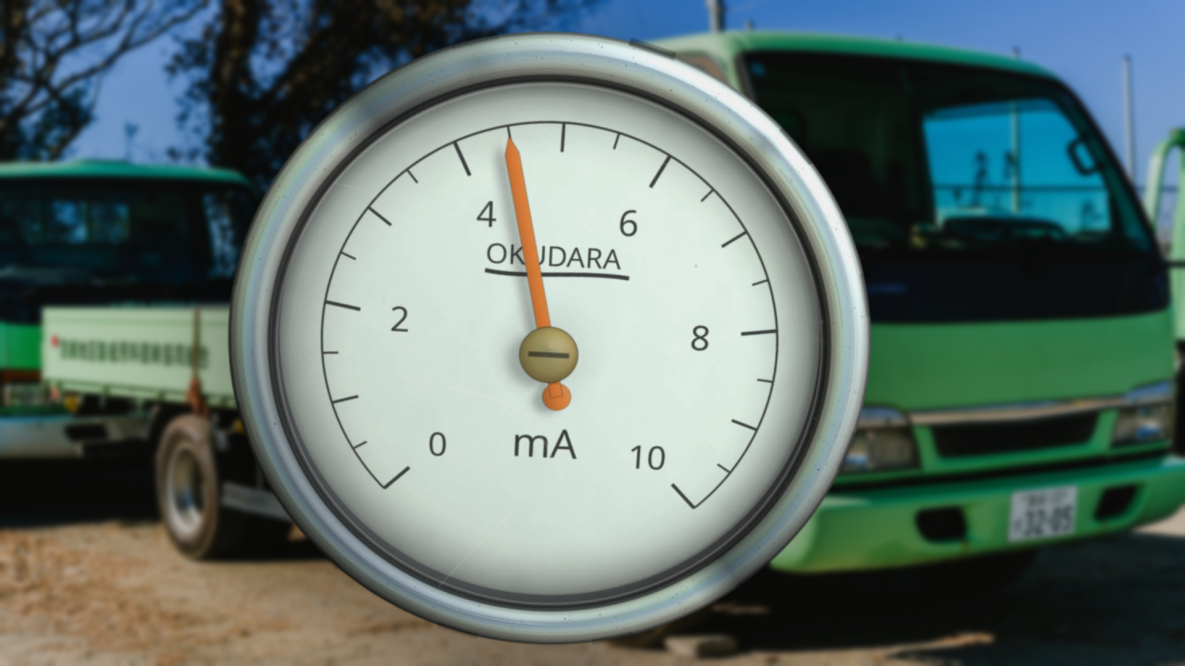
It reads value=4.5 unit=mA
